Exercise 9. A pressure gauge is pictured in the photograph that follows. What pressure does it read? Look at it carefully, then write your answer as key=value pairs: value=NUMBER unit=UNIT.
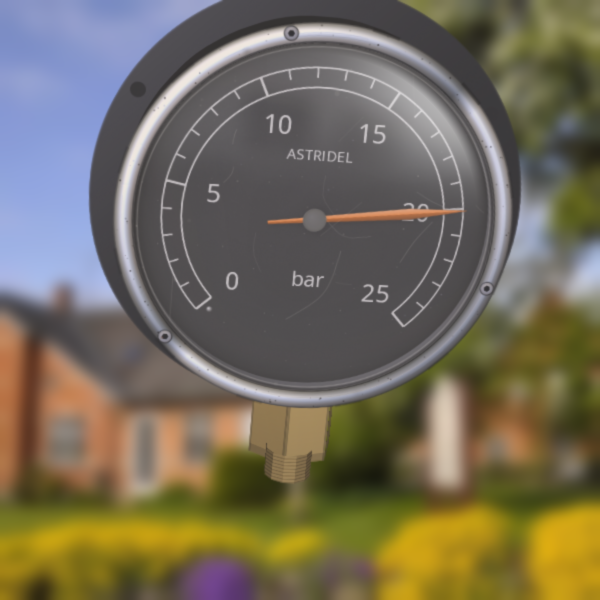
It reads value=20 unit=bar
